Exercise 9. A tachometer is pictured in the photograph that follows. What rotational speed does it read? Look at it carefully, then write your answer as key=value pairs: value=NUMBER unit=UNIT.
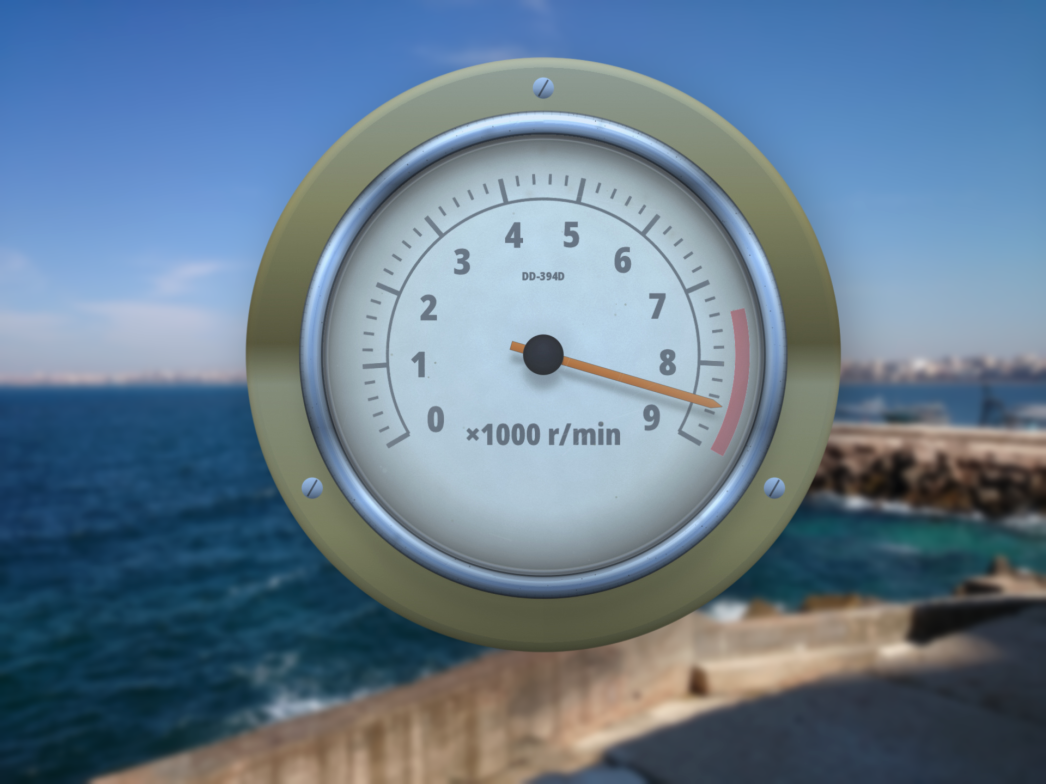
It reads value=8500 unit=rpm
